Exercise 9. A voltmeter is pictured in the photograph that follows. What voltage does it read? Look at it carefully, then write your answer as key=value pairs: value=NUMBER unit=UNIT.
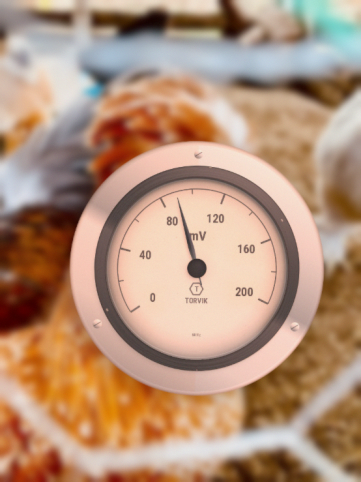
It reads value=90 unit=mV
